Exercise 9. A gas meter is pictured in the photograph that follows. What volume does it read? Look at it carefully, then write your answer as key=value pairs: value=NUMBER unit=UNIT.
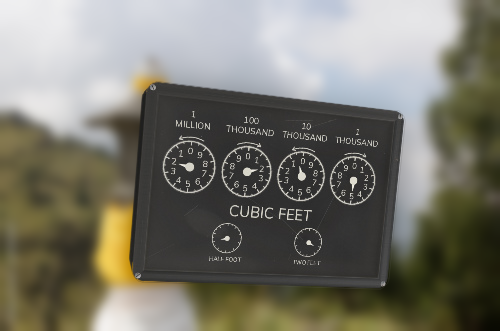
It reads value=220500 unit=ft³
